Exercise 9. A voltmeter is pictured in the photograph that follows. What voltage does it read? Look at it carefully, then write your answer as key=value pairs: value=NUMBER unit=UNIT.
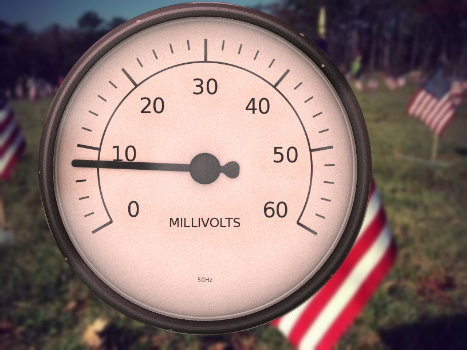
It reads value=8 unit=mV
